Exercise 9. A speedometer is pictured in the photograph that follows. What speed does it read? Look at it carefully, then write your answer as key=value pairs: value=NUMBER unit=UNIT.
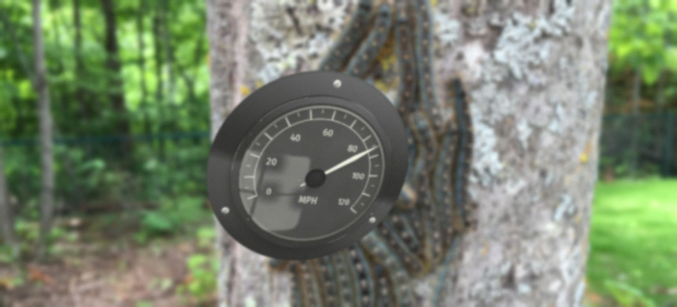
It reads value=85 unit=mph
